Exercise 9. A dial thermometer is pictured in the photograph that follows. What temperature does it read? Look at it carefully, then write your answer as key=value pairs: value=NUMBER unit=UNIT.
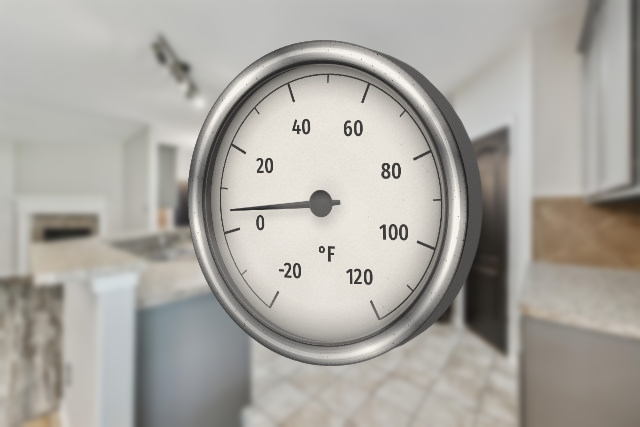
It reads value=5 unit=°F
